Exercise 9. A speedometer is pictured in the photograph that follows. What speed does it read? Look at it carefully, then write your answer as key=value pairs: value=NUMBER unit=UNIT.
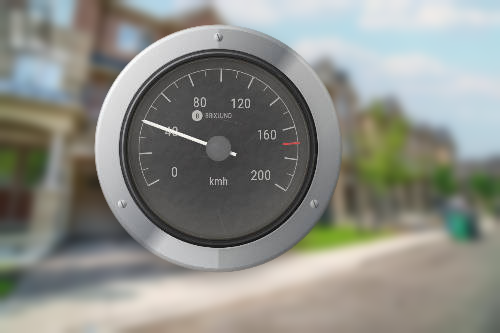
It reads value=40 unit=km/h
